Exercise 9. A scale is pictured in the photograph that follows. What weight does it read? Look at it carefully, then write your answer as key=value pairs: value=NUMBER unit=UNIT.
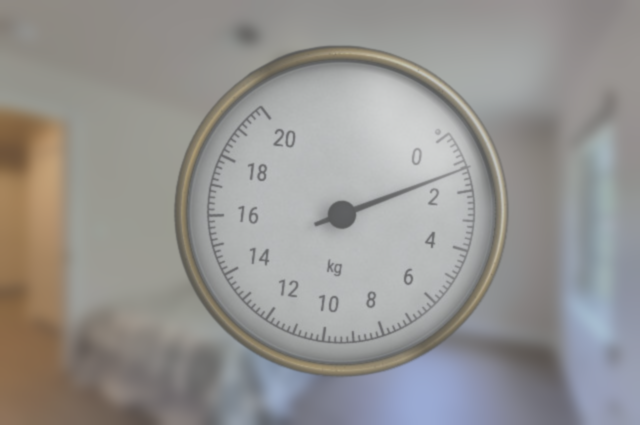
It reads value=1.2 unit=kg
